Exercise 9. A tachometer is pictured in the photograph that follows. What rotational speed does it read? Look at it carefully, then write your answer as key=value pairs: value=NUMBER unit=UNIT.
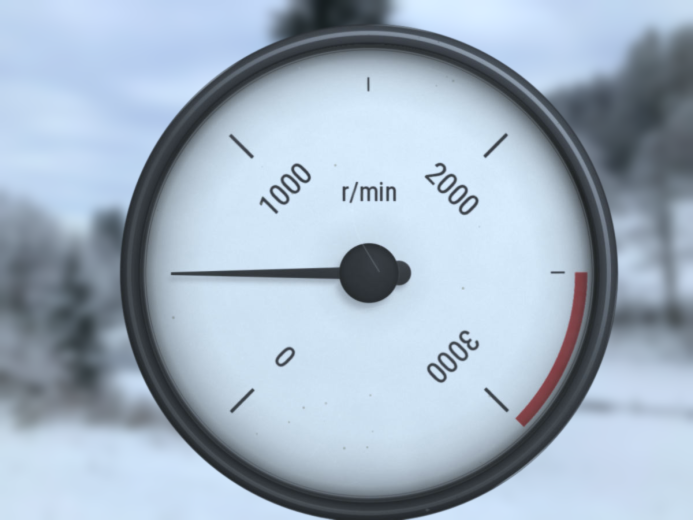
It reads value=500 unit=rpm
